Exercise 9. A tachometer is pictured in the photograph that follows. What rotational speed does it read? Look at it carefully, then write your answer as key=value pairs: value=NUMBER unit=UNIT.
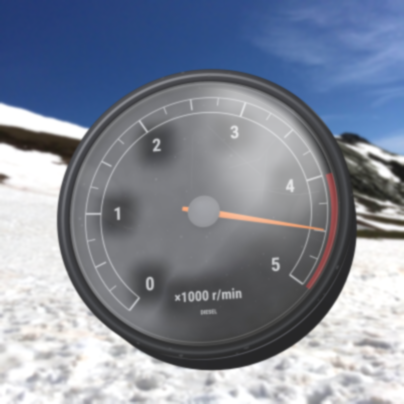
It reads value=4500 unit=rpm
